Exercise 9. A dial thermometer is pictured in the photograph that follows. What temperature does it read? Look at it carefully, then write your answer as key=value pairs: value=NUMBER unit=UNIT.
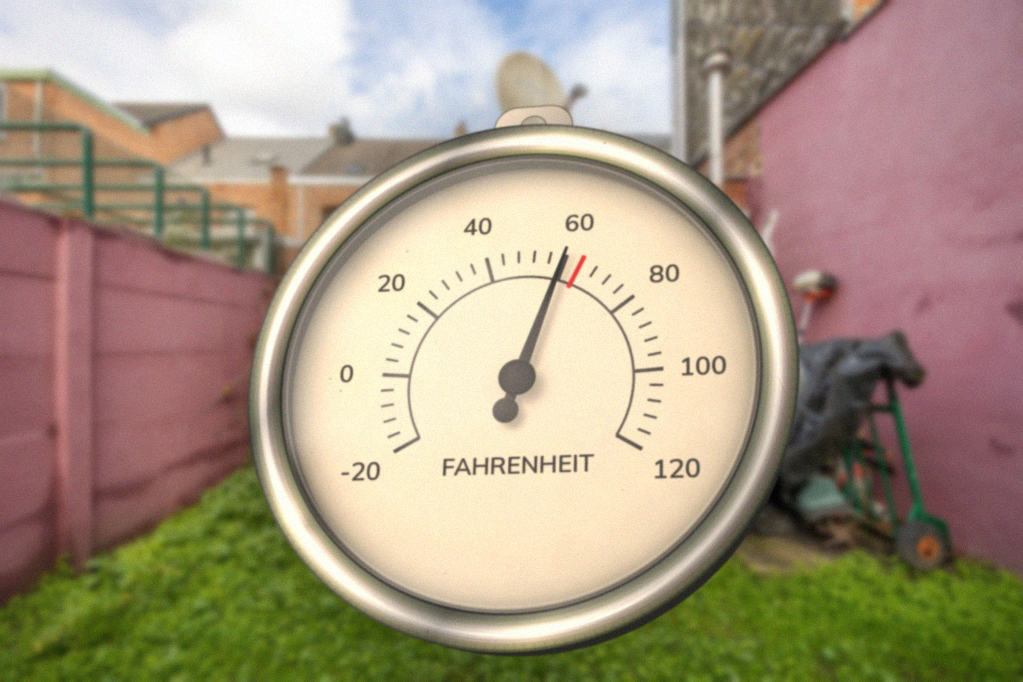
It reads value=60 unit=°F
